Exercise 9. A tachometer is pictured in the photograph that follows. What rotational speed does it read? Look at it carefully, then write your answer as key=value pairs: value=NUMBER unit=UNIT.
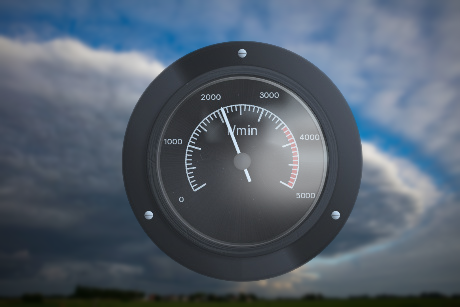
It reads value=2100 unit=rpm
